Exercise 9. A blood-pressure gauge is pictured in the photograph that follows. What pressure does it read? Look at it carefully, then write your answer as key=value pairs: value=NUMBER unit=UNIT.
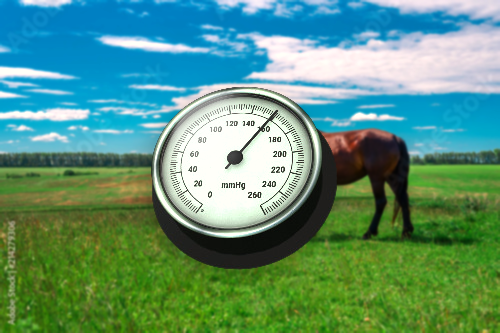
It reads value=160 unit=mmHg
